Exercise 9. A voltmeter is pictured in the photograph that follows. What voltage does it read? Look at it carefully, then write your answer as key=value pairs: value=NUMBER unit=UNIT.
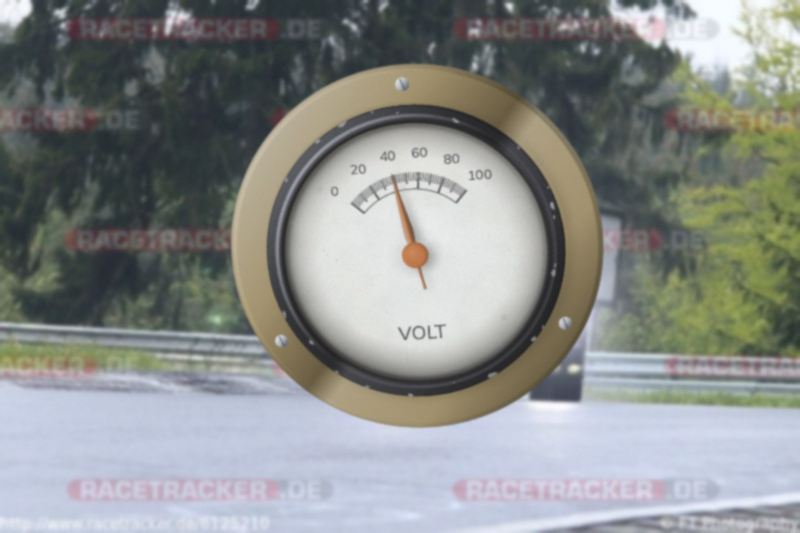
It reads value=40 unit=V
